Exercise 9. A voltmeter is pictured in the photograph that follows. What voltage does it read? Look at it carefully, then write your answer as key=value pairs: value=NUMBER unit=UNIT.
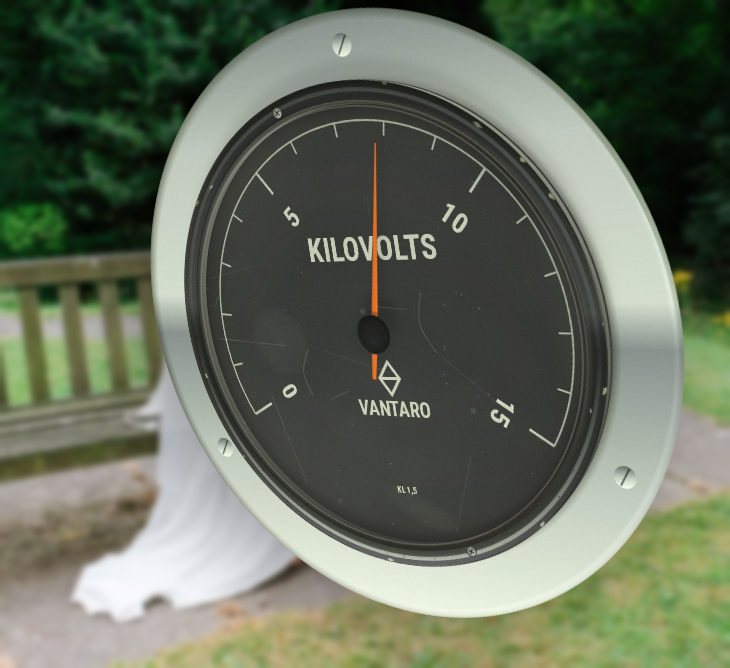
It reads value=8 unit=kV
